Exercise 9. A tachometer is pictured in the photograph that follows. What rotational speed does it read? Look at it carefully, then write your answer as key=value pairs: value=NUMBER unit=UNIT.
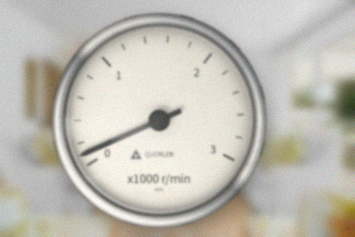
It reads value=100 unit=rpm
